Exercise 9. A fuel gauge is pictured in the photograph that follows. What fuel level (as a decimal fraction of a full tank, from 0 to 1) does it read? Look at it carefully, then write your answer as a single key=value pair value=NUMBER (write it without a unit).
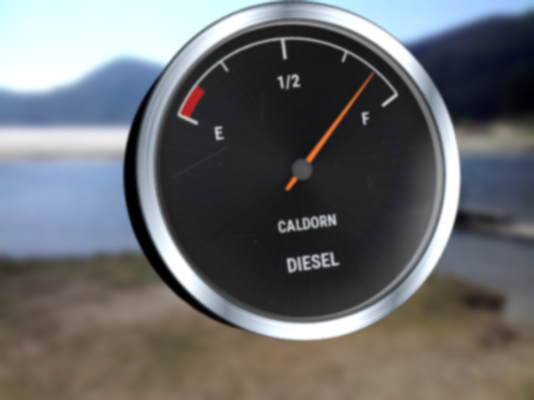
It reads value=0.875
